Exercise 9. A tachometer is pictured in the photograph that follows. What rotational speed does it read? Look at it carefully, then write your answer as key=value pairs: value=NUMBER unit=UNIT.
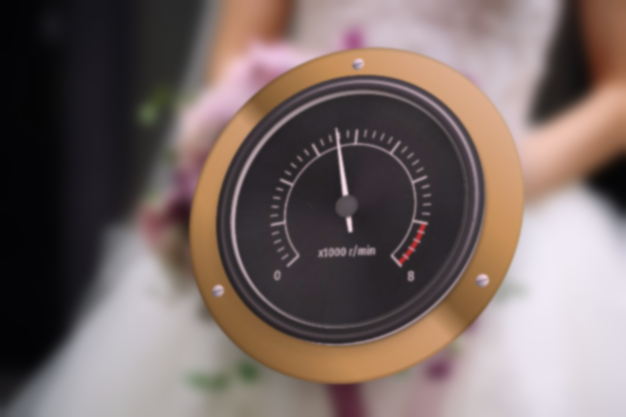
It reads value=3600 unit=rpm
